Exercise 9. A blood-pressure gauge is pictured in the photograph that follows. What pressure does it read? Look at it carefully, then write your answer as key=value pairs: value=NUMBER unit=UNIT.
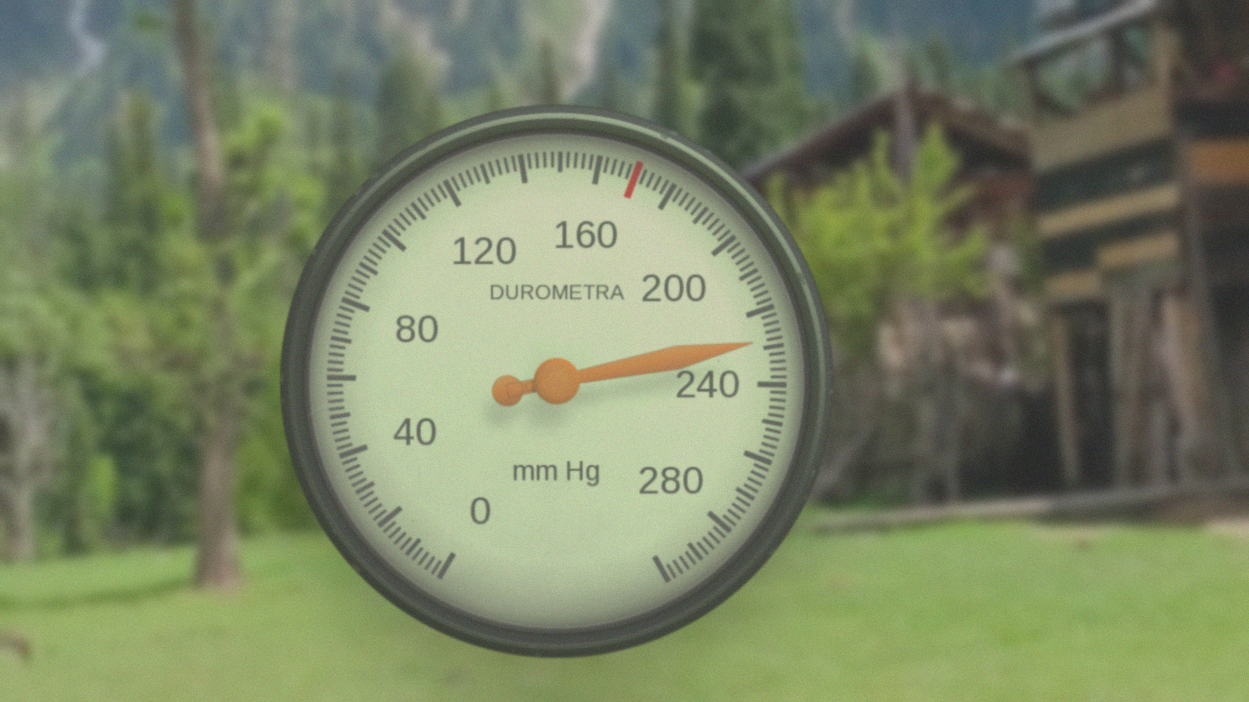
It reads value=228 unit=mmHg
